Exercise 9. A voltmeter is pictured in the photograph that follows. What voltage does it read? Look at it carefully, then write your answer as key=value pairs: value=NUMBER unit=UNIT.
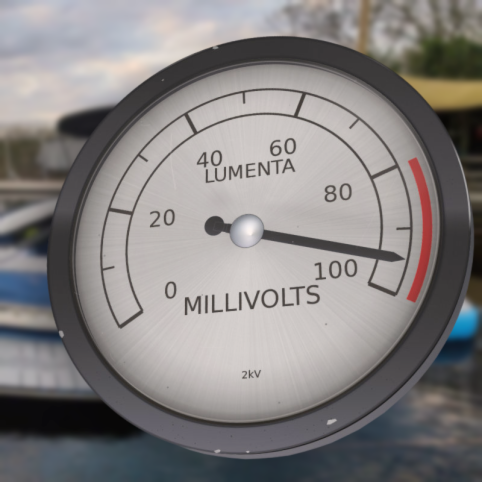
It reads value=95 unit=mV
